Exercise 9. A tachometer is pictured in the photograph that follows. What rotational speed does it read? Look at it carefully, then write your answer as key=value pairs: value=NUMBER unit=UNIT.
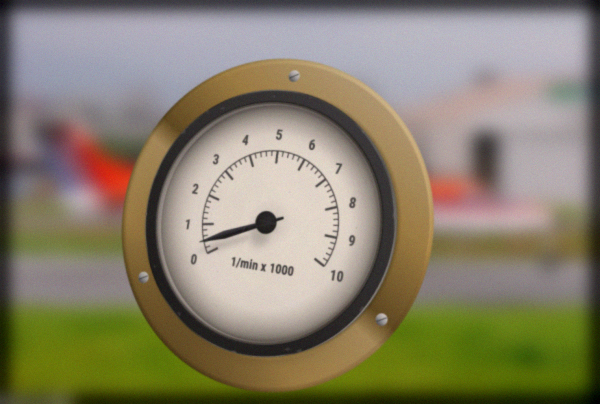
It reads value=400 unit=rpm
